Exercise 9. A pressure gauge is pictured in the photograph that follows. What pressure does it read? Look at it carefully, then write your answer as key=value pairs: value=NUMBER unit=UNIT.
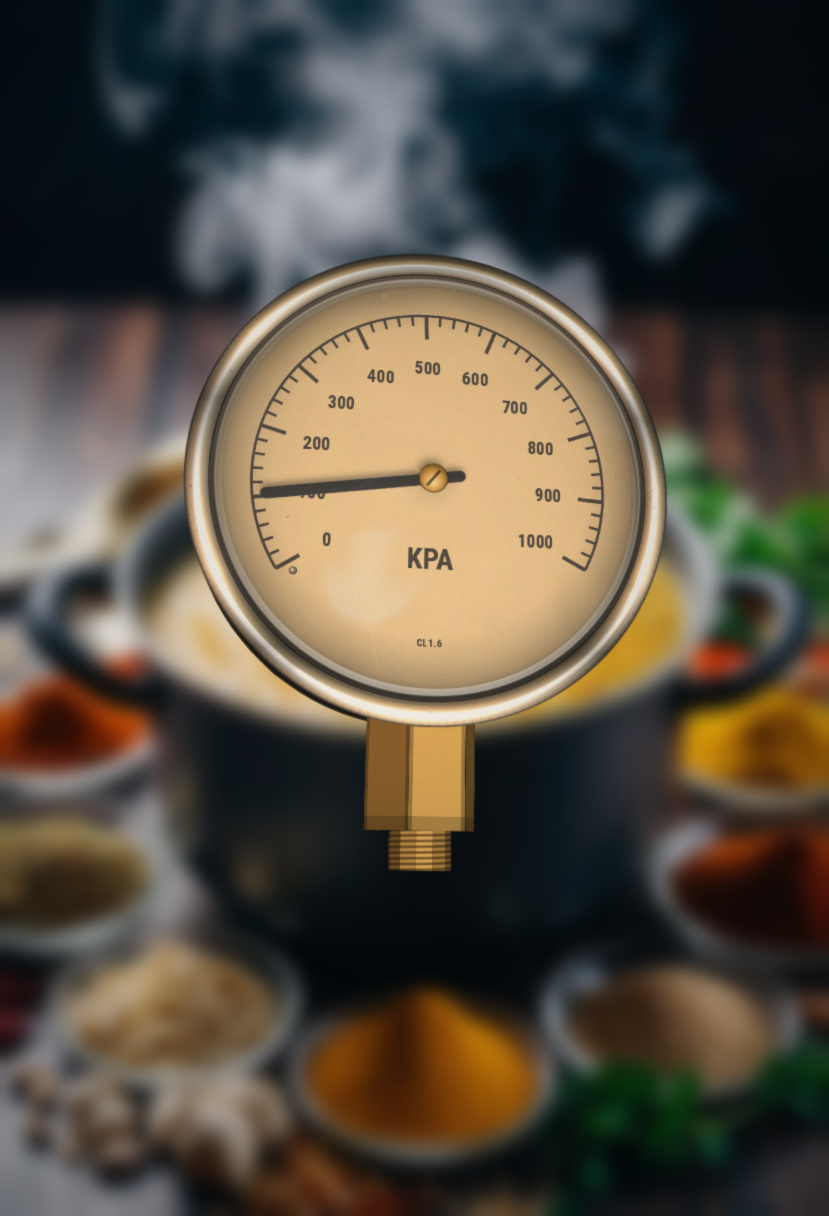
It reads value=100 unit=kPa
